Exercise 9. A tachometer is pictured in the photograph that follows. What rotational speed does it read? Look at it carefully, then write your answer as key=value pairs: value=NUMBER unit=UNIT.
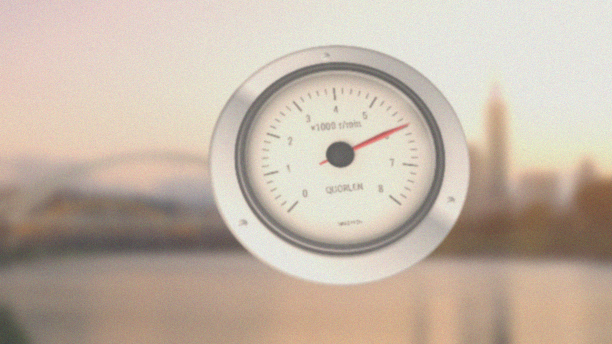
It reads value=6000 unit=rpm
